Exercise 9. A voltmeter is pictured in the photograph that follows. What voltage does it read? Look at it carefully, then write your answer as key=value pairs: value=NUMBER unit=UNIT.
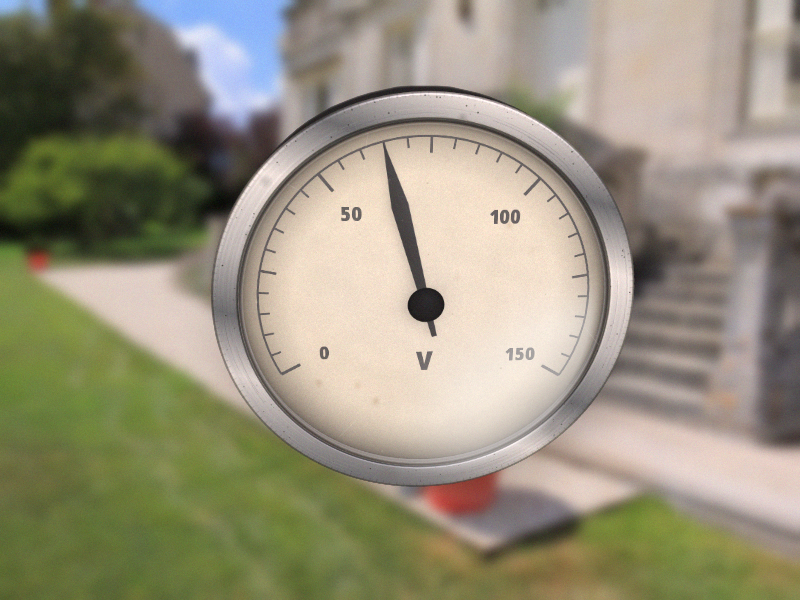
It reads value=65 unit=V
